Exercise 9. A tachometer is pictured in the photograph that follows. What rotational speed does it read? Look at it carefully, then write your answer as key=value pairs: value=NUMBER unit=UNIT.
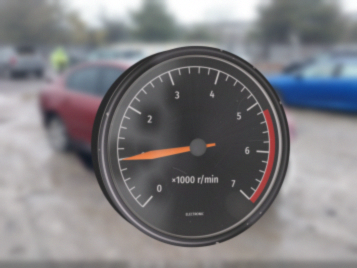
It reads value=1000 unit=rpm
